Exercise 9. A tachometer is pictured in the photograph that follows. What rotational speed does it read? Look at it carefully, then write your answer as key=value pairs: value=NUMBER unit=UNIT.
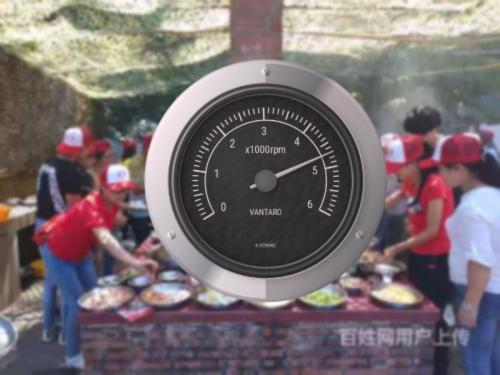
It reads value=4700 unit=rpm
